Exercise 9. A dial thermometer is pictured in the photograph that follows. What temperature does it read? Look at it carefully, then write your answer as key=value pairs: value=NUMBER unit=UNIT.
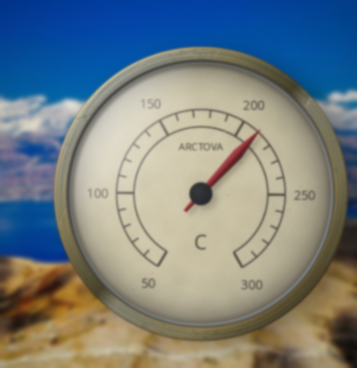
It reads value=210 unit=°C
